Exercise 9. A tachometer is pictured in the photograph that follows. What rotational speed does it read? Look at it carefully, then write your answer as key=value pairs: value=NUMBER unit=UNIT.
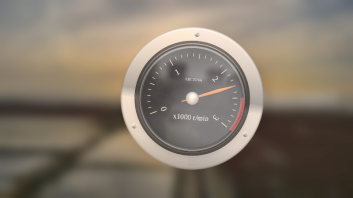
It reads value=2300 unit=rpm
